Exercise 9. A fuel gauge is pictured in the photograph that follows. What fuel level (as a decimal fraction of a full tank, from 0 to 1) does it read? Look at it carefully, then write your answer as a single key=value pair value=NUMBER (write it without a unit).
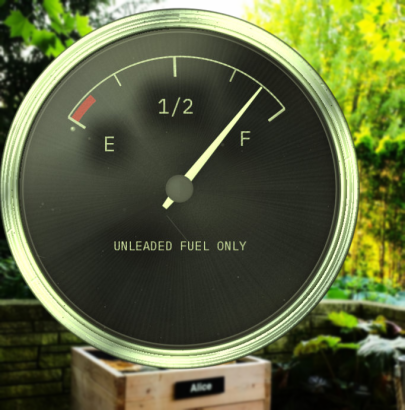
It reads value=0.875
